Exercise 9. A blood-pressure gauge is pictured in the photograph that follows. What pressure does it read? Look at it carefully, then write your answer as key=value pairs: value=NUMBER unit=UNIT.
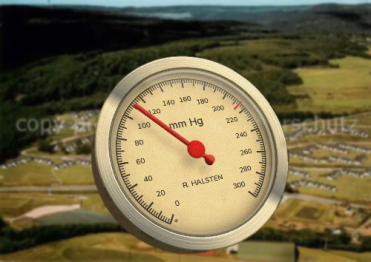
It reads value=110 unit=mmHg
